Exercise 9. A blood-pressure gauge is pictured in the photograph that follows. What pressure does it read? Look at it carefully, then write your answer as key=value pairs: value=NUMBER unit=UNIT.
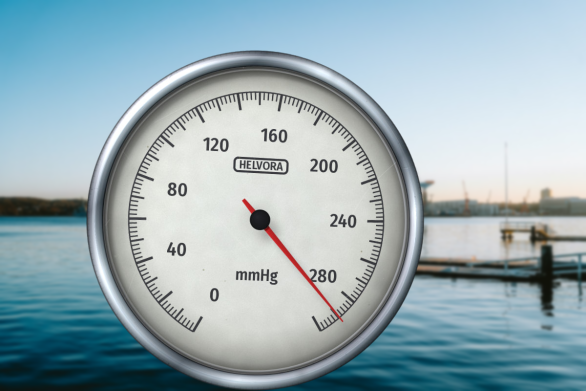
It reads value=290 unit=mmHg
